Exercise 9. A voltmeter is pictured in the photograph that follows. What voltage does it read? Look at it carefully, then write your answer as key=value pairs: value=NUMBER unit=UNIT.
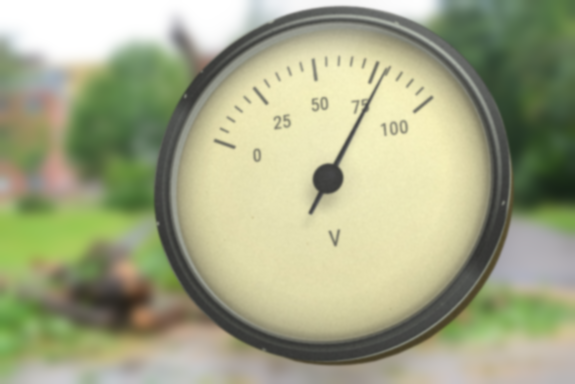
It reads value=80 unit=V
